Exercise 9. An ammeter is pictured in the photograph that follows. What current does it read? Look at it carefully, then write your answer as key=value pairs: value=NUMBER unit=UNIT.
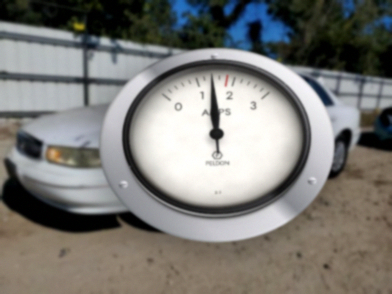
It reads value=1.4 unit=A
